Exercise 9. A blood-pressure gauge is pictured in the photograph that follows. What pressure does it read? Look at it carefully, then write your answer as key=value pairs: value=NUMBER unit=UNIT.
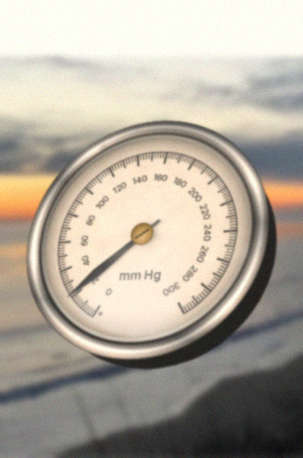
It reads value=20 unit=mmHg
